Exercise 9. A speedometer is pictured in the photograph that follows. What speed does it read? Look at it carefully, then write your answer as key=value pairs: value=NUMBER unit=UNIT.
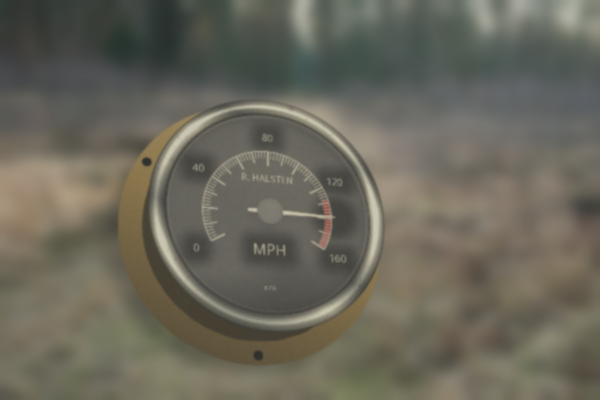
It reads value=140 unit=mph
